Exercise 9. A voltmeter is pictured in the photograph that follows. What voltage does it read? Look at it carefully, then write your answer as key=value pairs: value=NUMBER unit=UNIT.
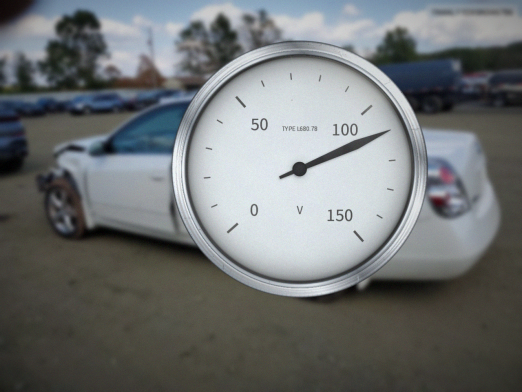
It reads value=110 unit=V
